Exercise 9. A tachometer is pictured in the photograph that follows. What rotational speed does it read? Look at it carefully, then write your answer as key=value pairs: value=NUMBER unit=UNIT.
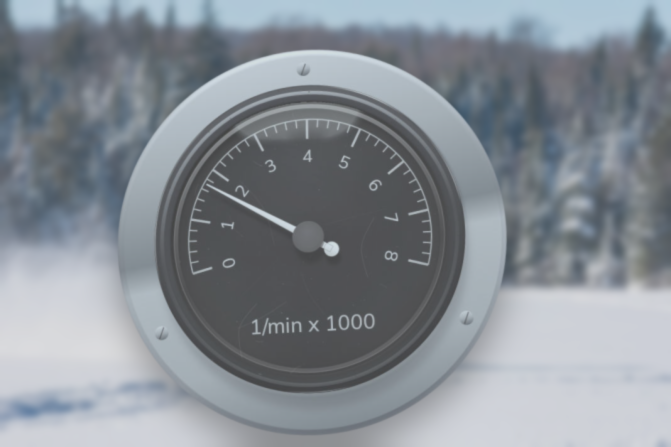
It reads value=1700 unit=rpm
